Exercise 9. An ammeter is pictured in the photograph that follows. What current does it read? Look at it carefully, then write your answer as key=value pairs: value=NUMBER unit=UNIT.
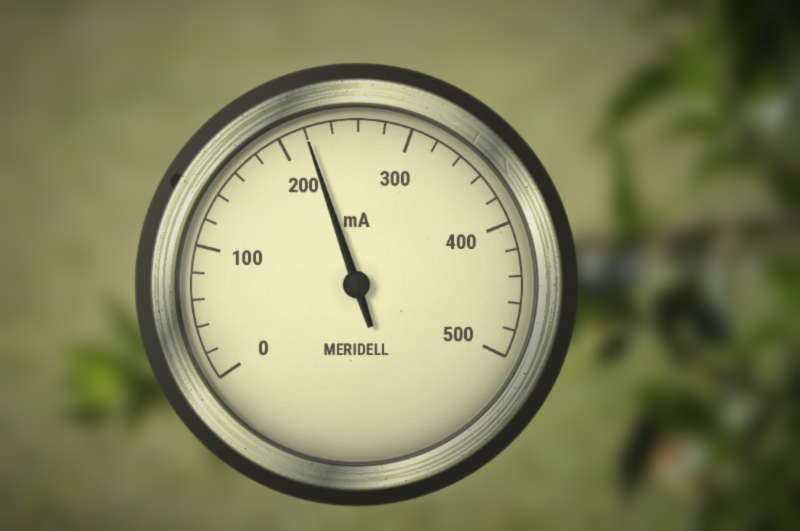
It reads value=220 unit=mA
